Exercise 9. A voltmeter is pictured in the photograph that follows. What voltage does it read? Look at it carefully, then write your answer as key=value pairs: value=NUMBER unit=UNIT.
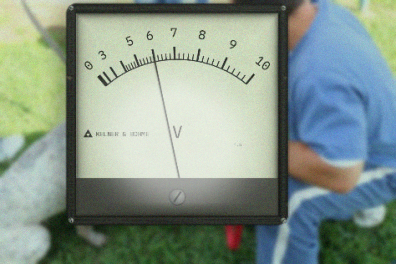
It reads value=6 unit=V
